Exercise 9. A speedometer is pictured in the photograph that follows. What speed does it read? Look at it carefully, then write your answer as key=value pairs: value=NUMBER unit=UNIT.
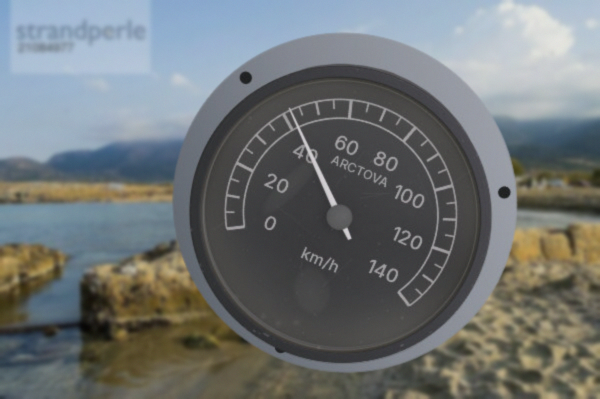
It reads value=42.5 unit=km/h
